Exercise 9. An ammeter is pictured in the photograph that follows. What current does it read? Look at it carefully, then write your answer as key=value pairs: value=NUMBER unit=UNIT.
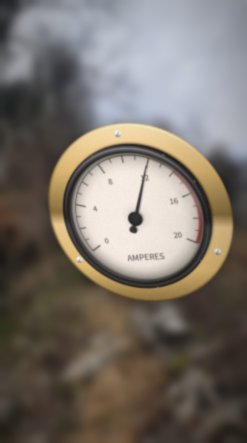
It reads value=12 unit=A
